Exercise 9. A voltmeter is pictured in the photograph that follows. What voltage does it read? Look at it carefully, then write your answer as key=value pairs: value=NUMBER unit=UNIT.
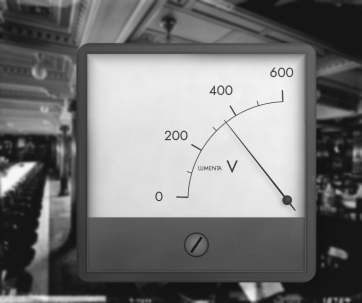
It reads value=350 unit=V
